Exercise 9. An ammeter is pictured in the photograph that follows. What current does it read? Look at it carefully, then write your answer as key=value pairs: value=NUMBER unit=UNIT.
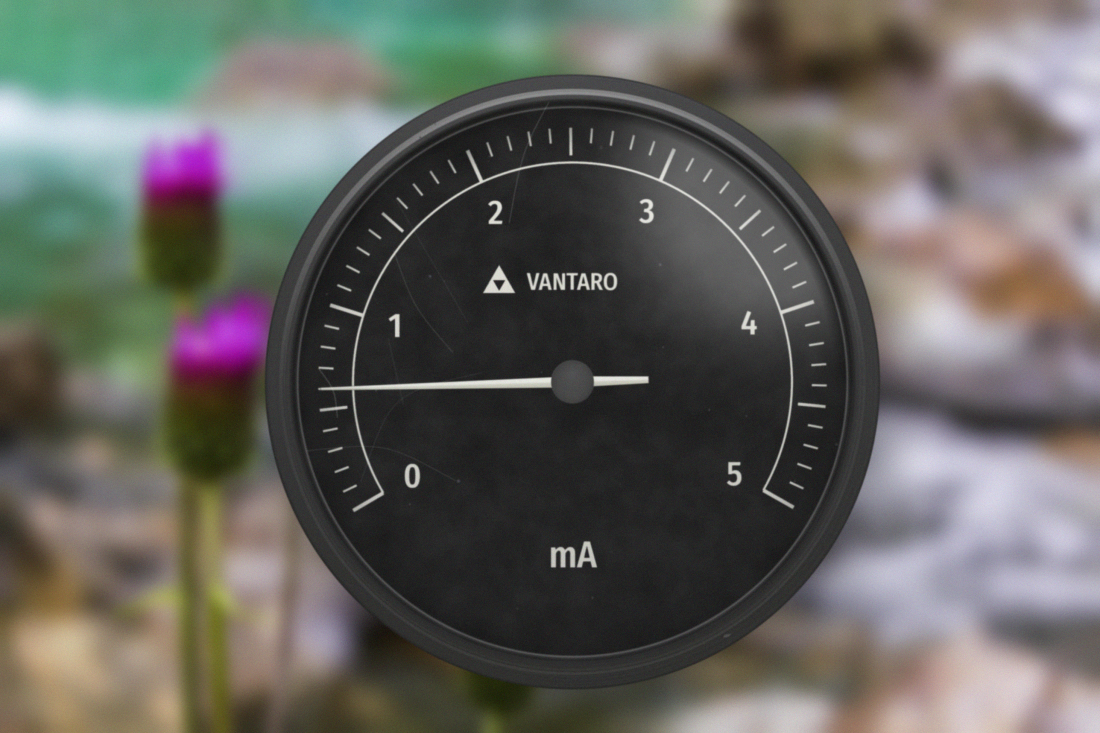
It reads value=0.6 unit=mA
